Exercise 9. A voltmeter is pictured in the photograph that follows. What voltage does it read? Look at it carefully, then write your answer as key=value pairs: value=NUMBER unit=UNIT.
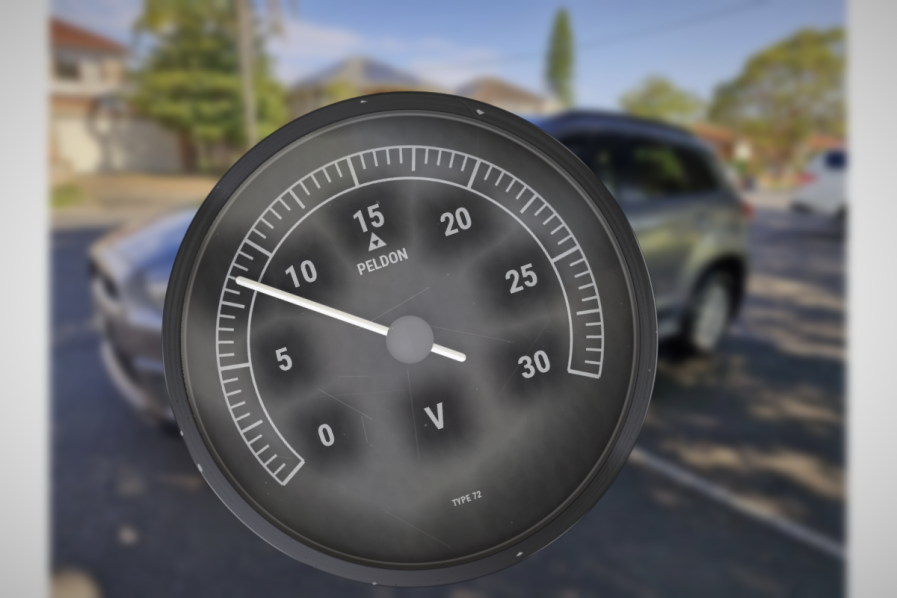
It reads value=8.5 unit=V
